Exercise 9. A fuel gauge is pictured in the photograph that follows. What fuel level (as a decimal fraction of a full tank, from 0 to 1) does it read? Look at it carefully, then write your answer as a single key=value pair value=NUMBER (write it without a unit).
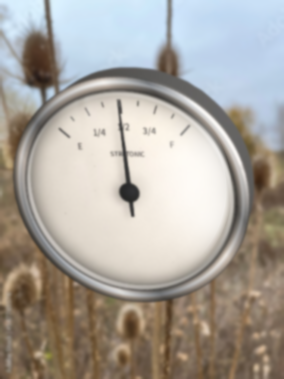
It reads value=0.5
